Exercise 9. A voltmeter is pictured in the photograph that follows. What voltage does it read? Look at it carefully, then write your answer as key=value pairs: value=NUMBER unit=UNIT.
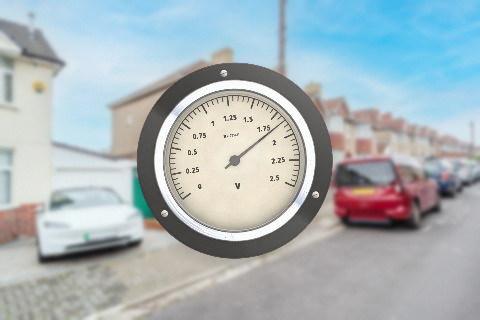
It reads value=1.85 unit=V
